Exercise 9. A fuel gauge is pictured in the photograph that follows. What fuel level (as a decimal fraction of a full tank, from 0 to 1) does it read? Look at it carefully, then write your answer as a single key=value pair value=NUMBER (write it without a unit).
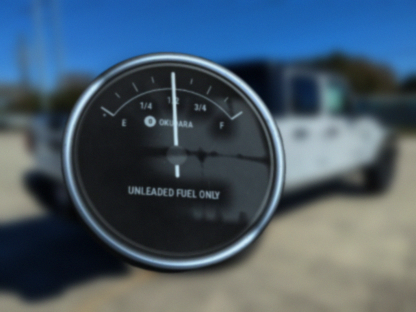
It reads value=0.5
